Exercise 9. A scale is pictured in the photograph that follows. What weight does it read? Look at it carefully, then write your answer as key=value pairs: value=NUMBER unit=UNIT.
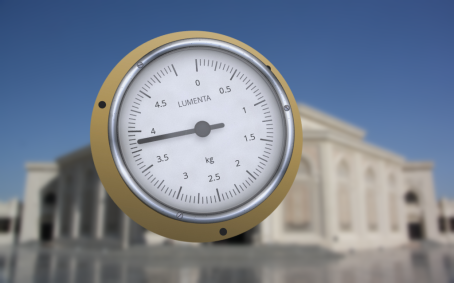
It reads value=3.85 unit=kg
